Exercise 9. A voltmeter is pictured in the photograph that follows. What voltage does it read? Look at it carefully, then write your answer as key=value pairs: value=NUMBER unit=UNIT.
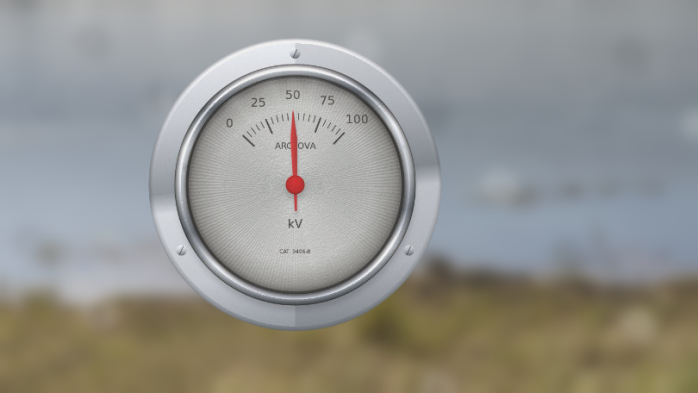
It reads value=50 unit=kV
